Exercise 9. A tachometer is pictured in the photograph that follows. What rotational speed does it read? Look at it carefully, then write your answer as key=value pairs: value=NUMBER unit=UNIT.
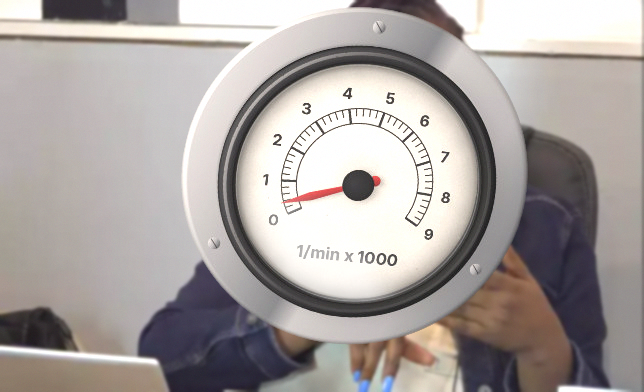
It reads value=400 unit=rpm
